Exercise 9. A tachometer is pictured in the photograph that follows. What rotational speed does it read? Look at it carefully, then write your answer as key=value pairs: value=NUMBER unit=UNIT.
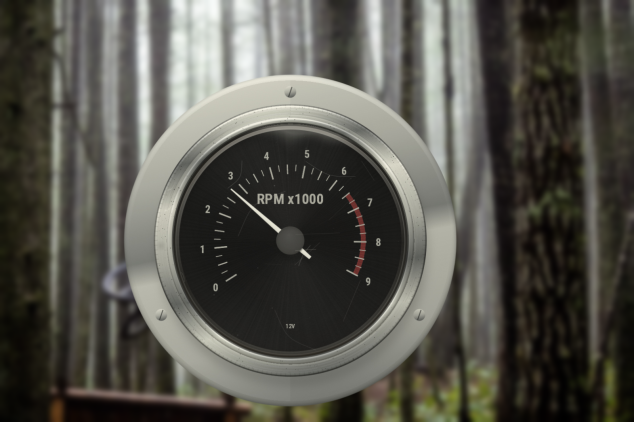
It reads value=2750 unit=rpm
